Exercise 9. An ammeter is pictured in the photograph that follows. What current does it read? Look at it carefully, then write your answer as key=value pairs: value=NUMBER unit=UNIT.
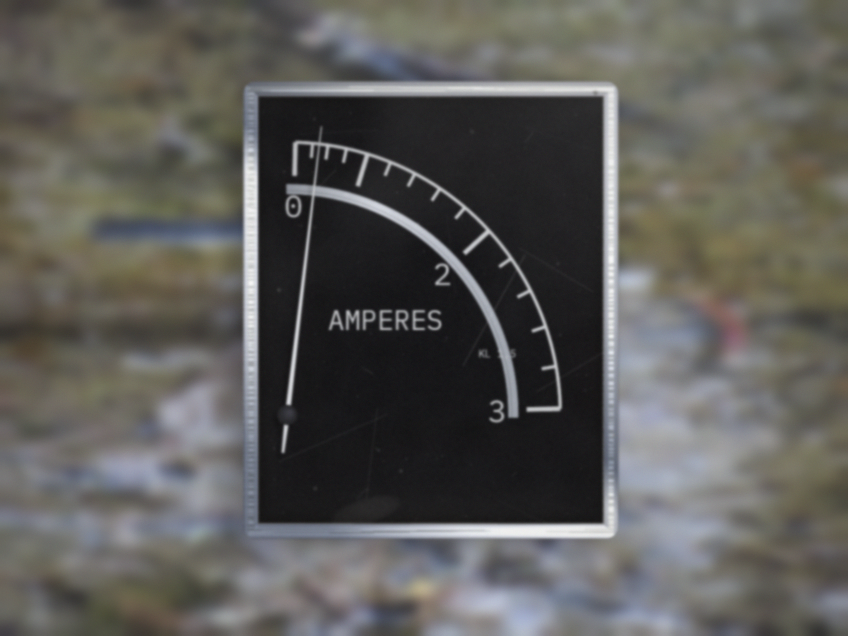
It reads value=0.5 unit=A
